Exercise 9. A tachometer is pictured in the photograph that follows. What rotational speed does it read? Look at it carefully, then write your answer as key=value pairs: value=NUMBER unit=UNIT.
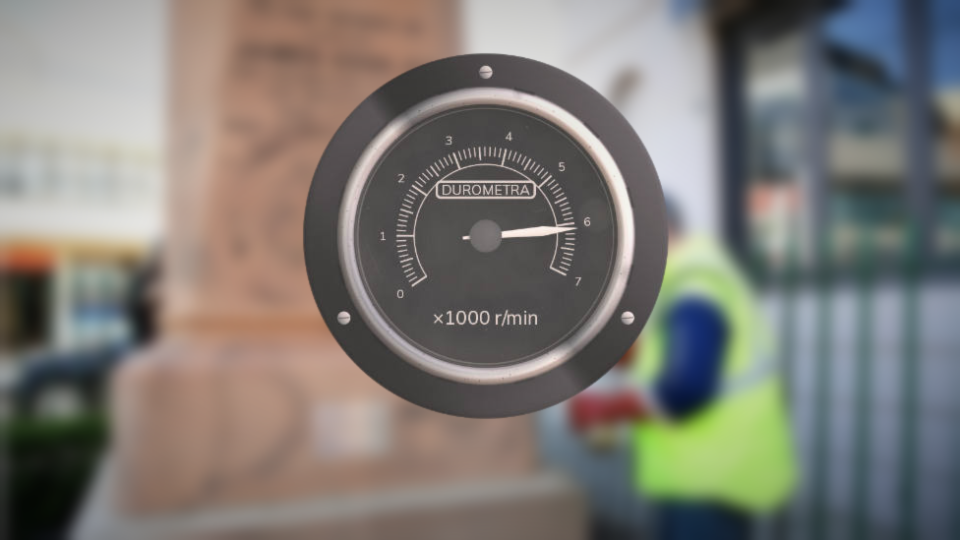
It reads value=6100 unit=rpm
